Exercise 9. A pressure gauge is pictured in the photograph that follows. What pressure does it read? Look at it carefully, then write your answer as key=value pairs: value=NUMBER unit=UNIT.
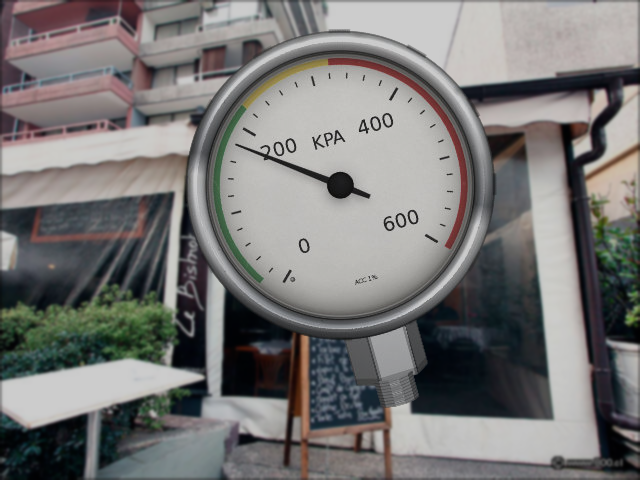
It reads value=180 unit=kPa
